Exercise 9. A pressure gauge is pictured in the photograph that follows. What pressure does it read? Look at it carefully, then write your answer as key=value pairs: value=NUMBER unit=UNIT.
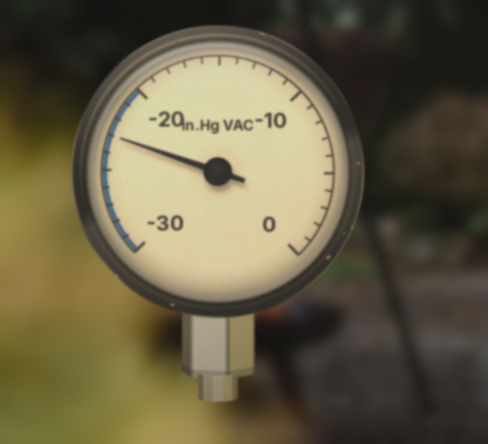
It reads value=-23 unit=inHg
